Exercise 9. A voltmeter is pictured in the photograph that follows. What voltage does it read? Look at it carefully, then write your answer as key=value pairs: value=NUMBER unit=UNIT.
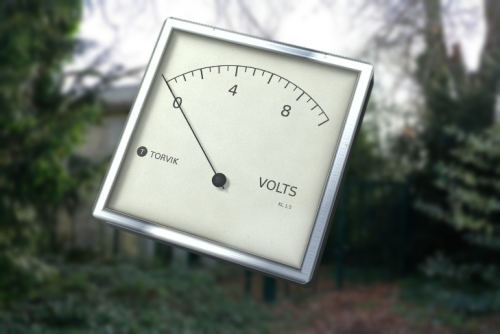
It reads value=0 unit=V
